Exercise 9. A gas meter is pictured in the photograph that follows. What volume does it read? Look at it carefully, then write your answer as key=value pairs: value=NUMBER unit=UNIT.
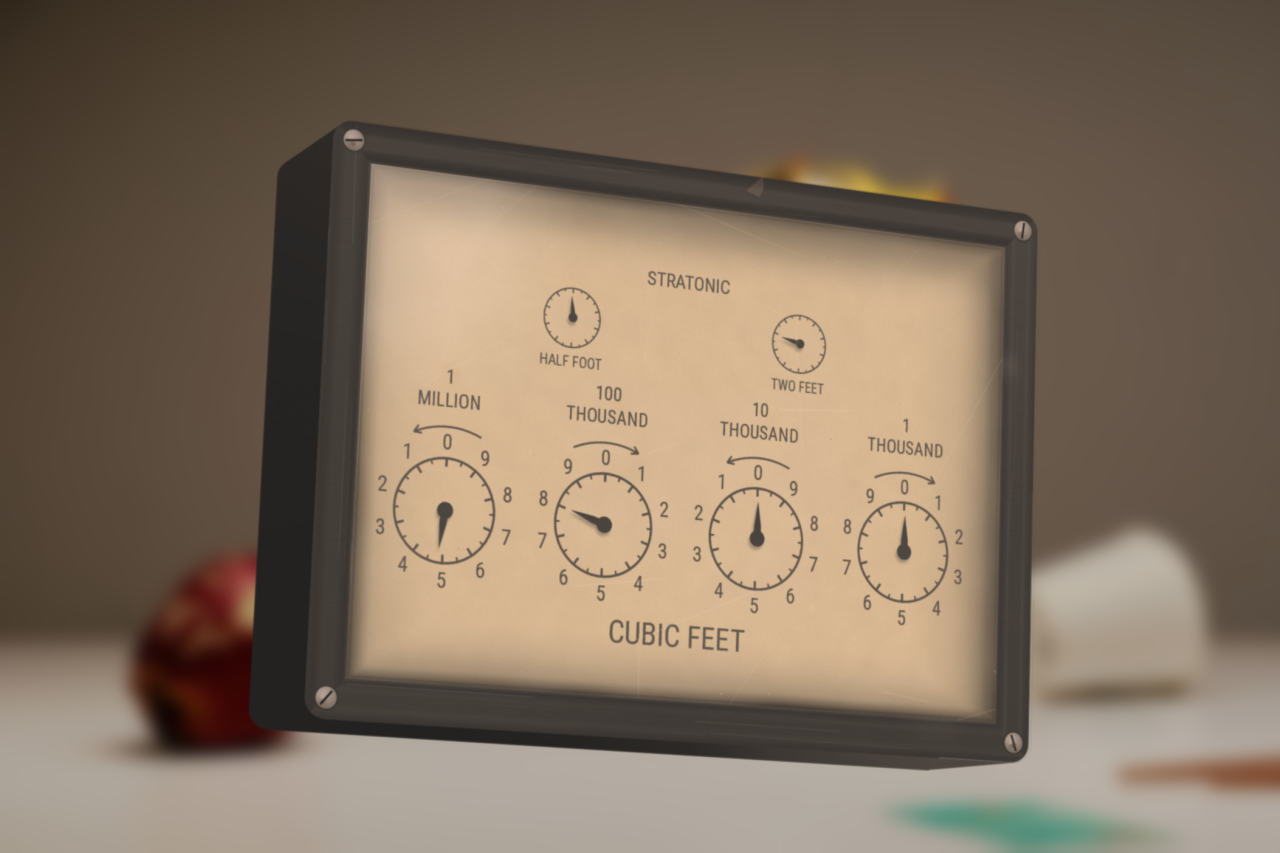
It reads value=480000 unit=ft³
